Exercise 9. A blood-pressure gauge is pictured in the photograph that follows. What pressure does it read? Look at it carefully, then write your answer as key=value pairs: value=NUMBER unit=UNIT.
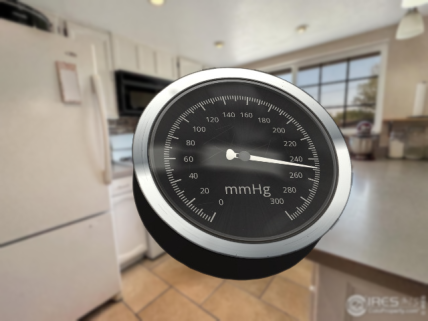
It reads value=250 unit=mmHg
